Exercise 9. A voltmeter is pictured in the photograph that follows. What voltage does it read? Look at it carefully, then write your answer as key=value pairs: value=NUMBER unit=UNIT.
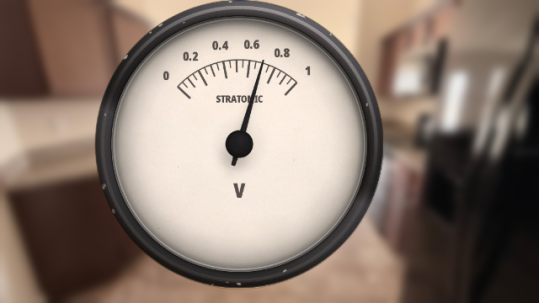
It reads value=0.7 unit=V
